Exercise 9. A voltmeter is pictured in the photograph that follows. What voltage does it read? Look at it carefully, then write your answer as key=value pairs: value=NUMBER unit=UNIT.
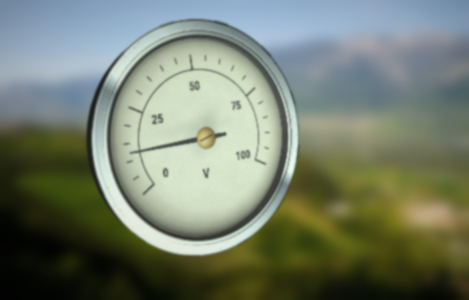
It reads value=12.5 unit=V
